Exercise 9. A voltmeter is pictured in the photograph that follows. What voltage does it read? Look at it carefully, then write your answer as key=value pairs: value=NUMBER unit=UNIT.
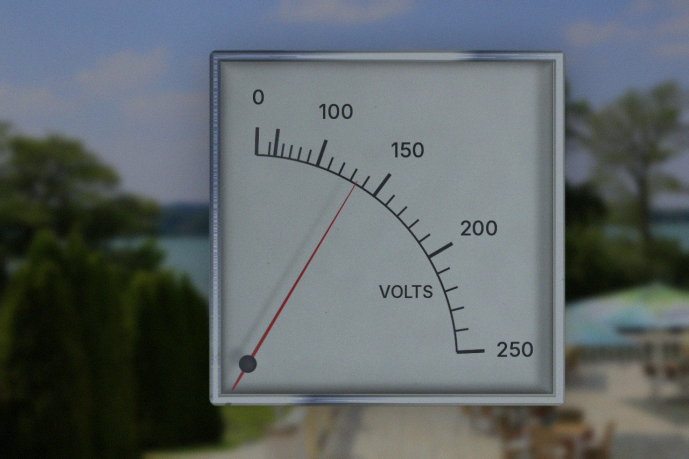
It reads value=135 unit=V
